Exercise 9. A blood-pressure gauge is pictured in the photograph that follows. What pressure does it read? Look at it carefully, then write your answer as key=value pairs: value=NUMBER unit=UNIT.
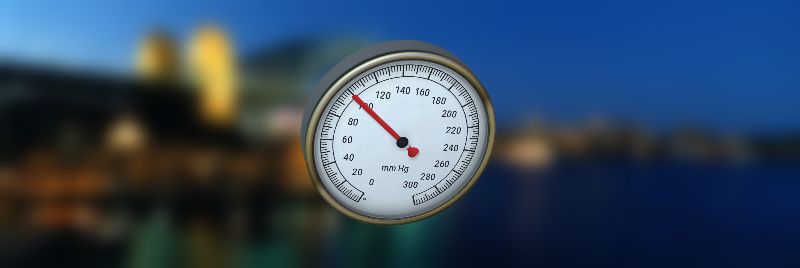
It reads value=100 unit=mmHg
